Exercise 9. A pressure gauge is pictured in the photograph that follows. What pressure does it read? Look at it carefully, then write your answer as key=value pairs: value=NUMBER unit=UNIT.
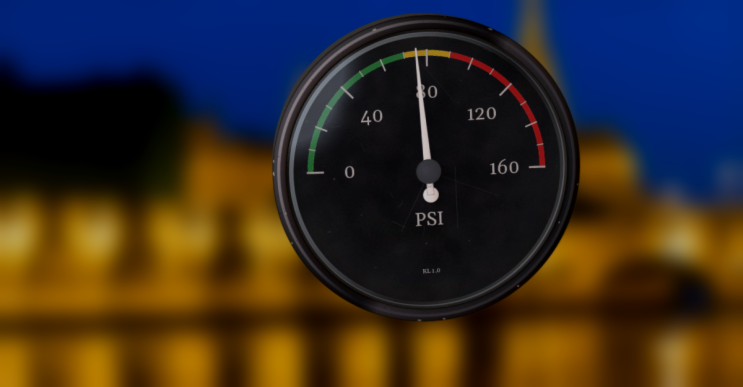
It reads value=75 unit=psi
